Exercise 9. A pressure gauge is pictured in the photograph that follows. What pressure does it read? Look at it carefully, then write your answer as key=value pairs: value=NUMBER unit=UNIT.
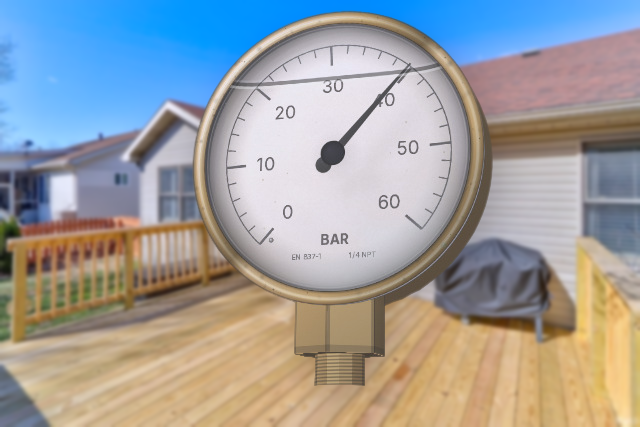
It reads value=40 unit=bar
